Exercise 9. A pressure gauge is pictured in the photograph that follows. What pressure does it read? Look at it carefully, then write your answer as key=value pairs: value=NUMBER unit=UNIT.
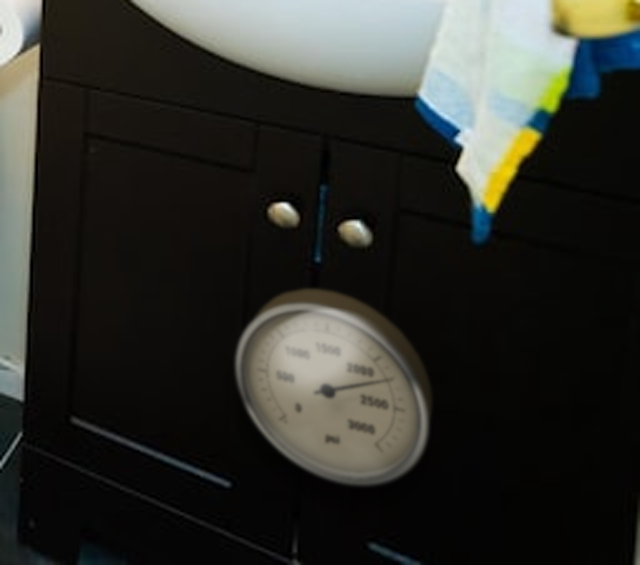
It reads value=2200 unit=psi
